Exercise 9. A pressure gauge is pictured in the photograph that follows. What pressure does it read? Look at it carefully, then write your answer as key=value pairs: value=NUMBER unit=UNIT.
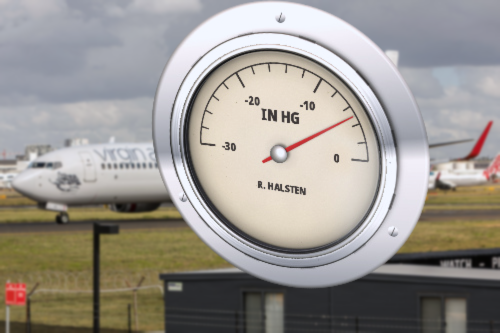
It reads value=-5 unit=inHg
